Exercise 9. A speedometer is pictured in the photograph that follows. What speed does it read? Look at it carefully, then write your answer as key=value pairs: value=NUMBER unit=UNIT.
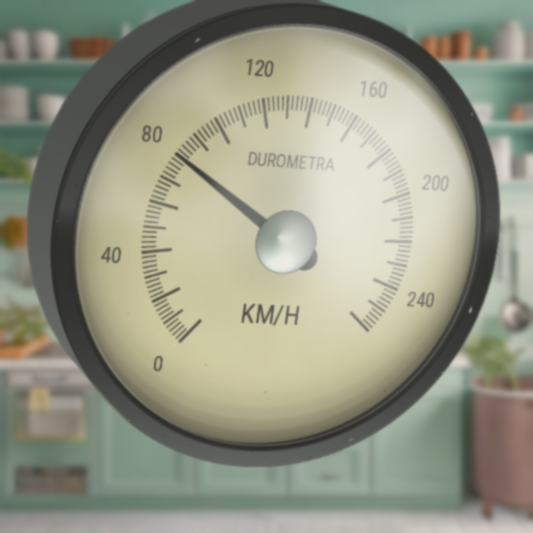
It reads value=80 unit=km/h
